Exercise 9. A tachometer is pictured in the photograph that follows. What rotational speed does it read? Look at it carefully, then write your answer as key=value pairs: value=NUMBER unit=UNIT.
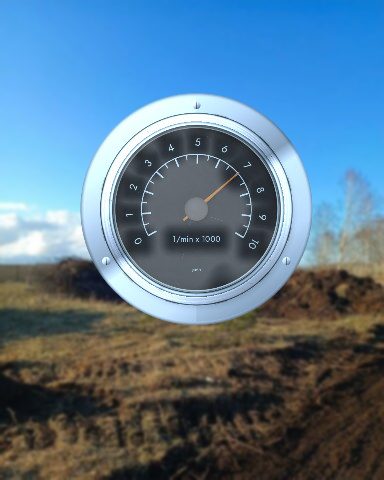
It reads value=7000 unit=rpm
